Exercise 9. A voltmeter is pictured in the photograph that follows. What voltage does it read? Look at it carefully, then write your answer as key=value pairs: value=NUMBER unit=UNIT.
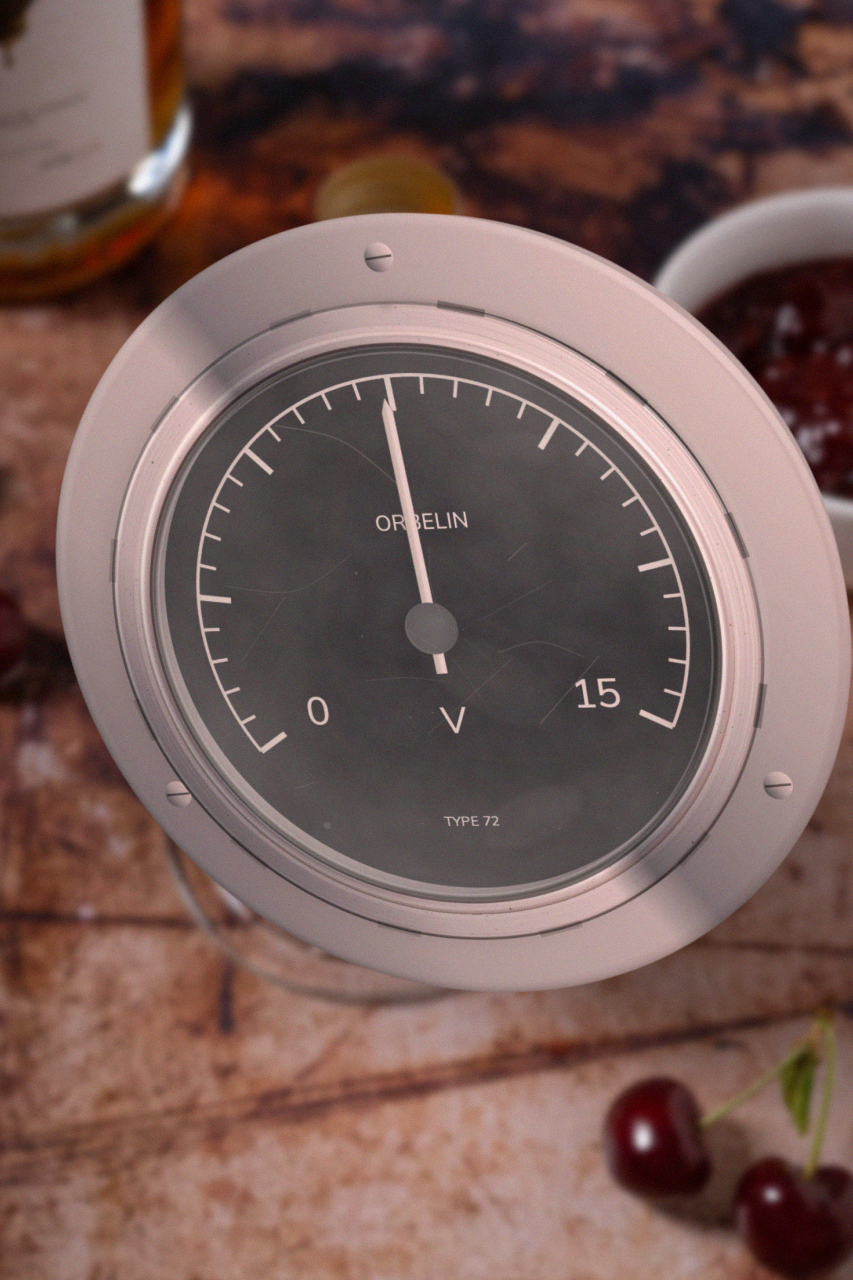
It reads value=7.5 unit=V
